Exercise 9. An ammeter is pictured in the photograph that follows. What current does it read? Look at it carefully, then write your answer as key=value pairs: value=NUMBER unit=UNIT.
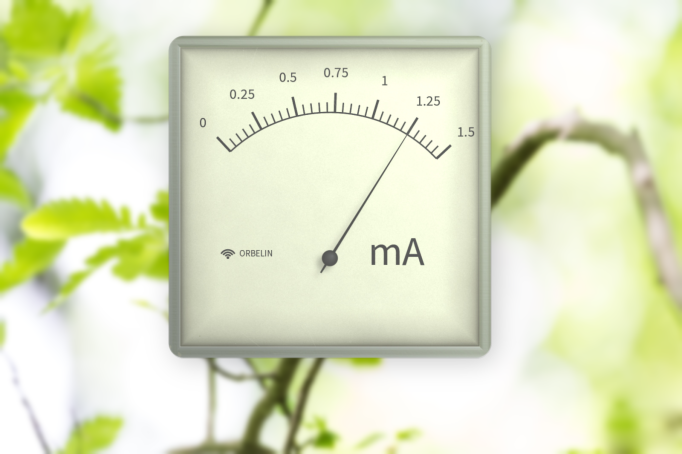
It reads value=1.25 unit=mA
